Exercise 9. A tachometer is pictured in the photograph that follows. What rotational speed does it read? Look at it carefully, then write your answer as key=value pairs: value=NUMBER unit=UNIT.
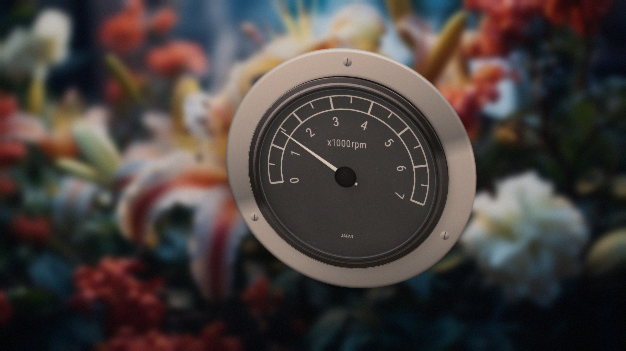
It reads value=1500 unit=rpm
